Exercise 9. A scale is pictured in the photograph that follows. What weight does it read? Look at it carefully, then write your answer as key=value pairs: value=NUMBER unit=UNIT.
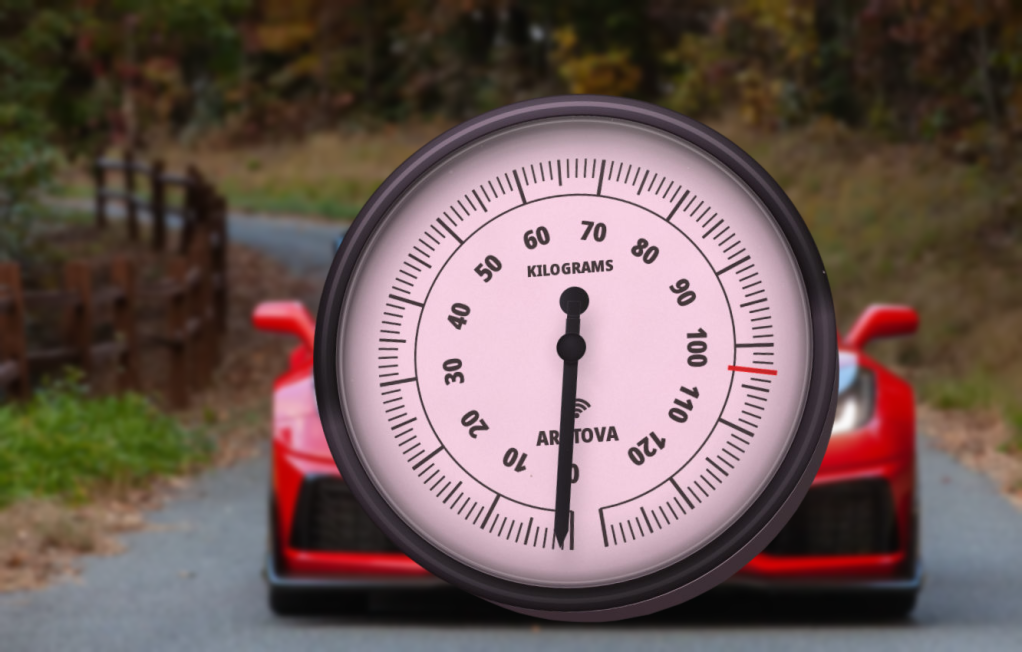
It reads value=1 unit=kg
